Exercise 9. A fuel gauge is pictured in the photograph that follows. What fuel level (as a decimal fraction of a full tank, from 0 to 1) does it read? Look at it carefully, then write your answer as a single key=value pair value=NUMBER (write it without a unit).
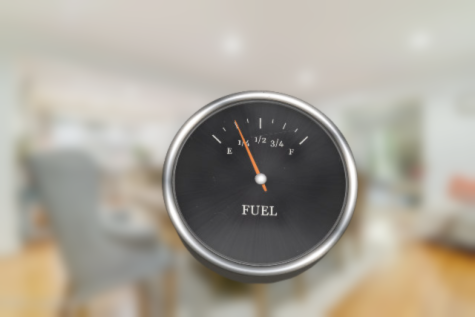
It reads value=0.25
